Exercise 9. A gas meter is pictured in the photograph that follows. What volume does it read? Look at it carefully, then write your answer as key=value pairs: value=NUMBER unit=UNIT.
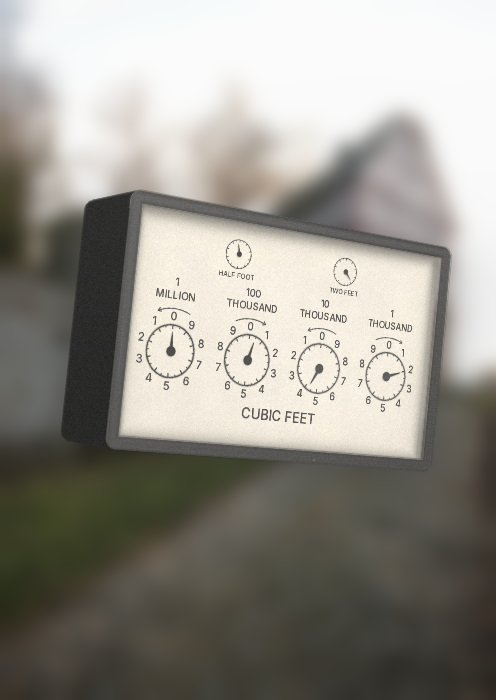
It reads value=4200 unit=ft³
